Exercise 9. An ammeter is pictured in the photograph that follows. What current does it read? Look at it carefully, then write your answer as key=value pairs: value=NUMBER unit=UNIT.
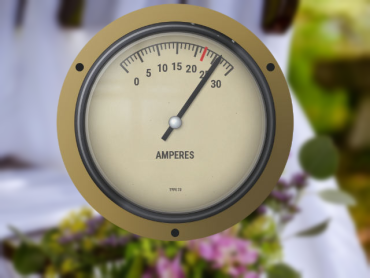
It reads value=26 unit=A
